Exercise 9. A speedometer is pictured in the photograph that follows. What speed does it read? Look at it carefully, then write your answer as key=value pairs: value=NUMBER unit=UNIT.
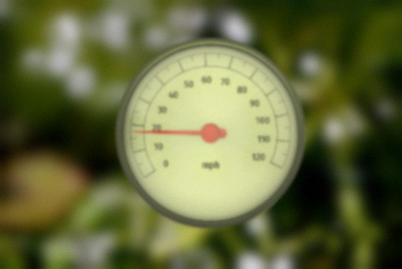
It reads value=17.5 unit=mph
